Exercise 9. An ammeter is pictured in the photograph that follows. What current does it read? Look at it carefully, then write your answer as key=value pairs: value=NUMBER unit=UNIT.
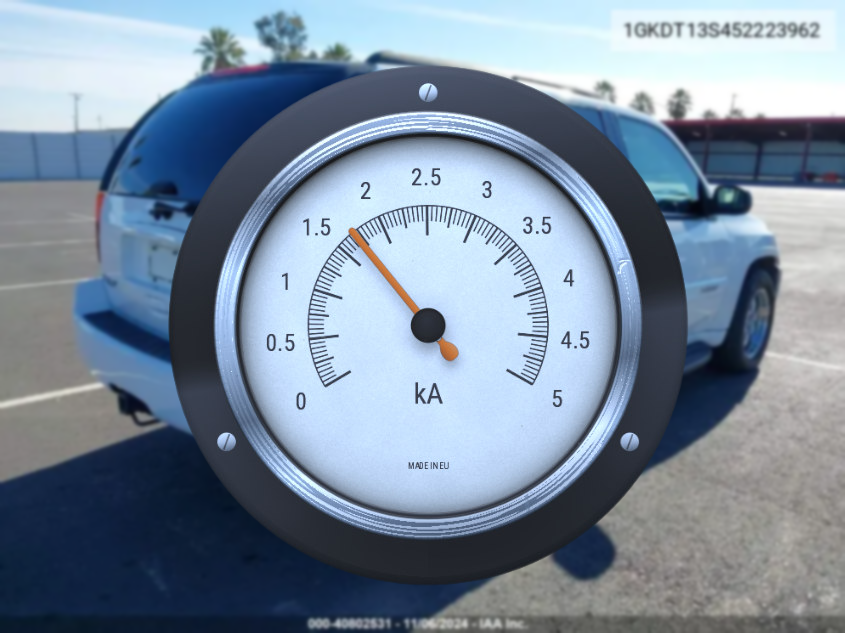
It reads value=1.7 unit=kA
